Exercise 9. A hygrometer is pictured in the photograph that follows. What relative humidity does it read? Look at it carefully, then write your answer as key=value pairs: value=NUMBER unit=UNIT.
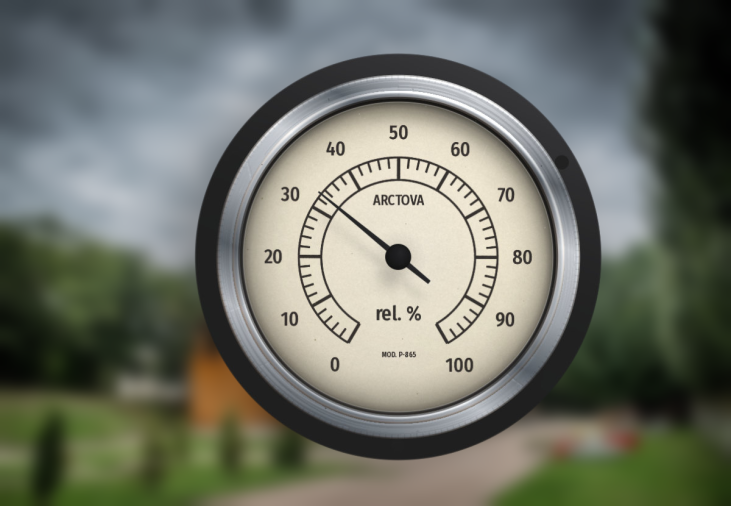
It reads value=33 unit=%
